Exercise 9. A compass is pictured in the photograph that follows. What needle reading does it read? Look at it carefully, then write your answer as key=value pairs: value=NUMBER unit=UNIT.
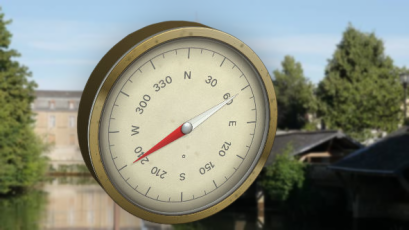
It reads value=240 unit=°
